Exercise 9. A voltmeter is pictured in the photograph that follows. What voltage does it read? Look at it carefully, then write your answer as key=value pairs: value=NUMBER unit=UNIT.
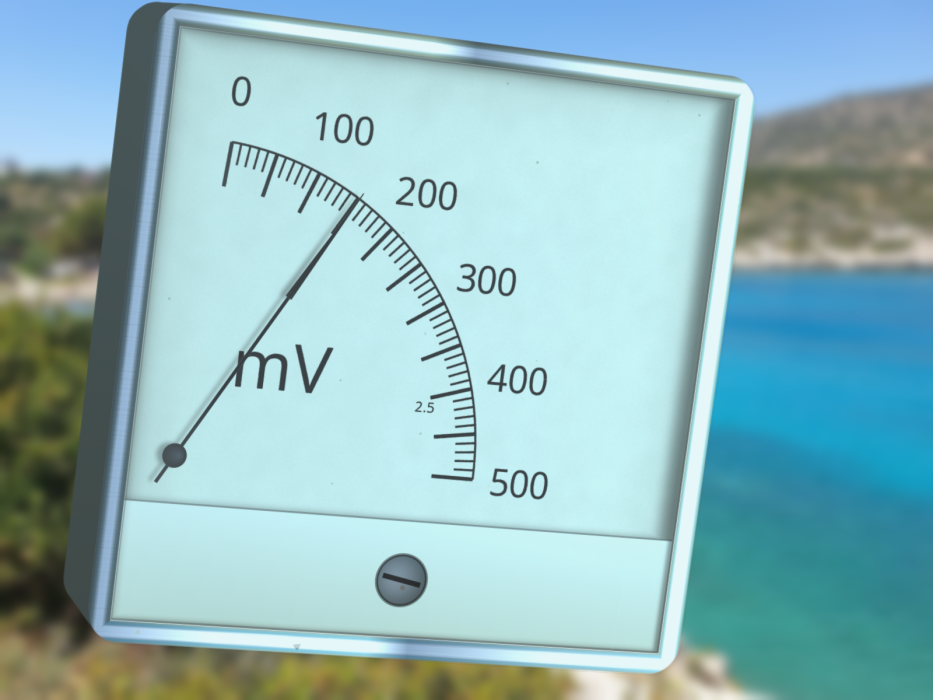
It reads value=150 unit=mV
